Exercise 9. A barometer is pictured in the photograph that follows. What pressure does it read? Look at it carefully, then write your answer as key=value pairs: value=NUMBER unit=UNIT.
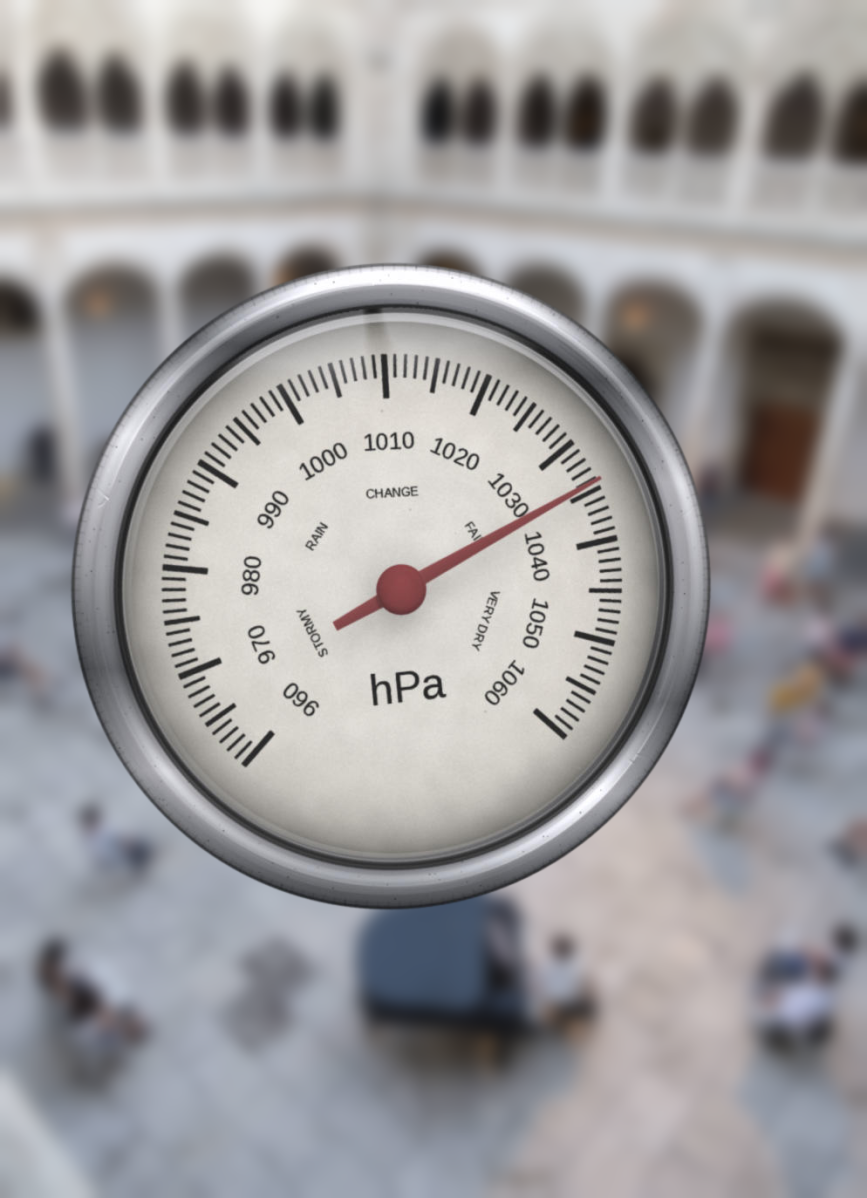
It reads value=1034 unit=hPa
